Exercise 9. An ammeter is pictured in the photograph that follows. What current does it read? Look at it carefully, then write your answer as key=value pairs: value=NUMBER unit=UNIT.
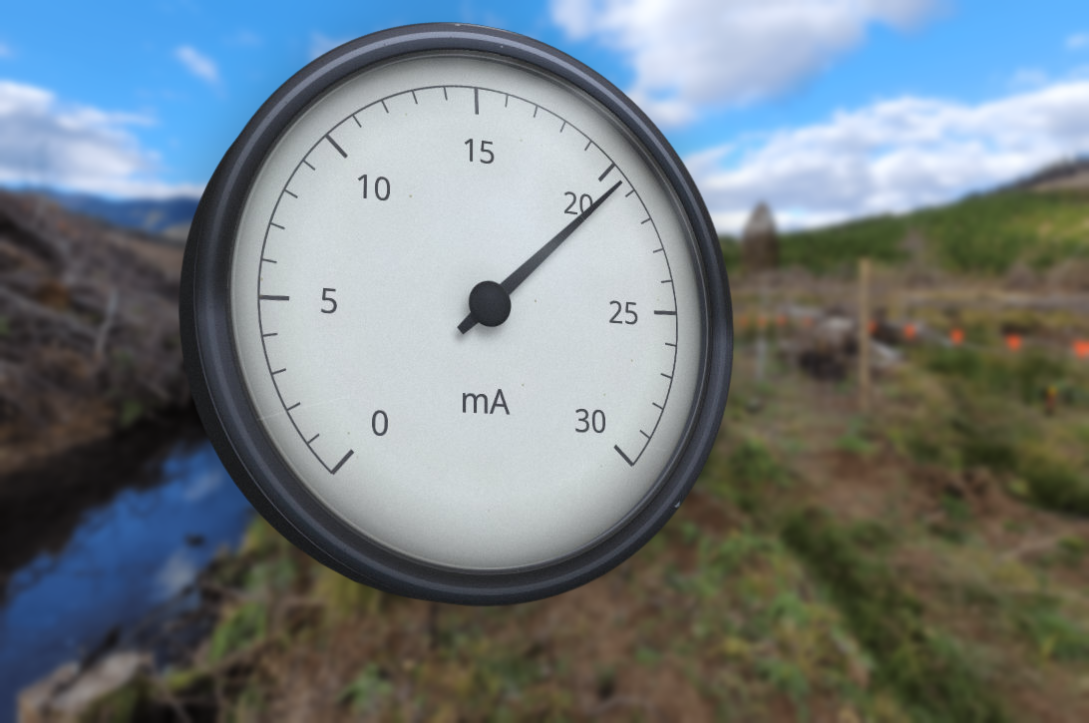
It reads value=20.5 unit=mA
